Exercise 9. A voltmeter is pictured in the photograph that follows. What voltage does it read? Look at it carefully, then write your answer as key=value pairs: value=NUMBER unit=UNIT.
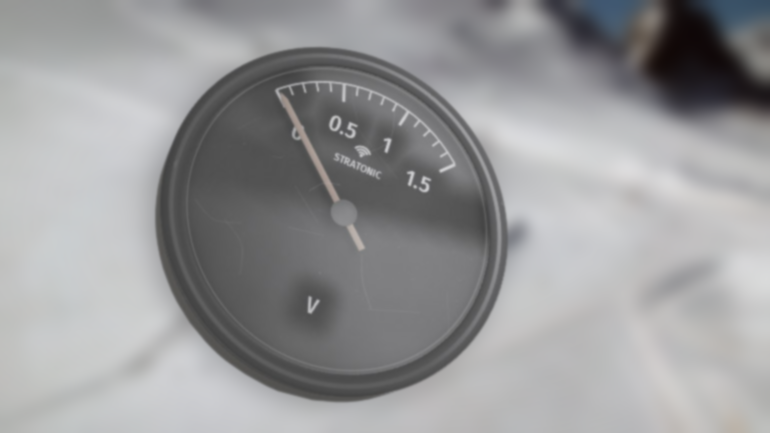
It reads value=0 unit=V
